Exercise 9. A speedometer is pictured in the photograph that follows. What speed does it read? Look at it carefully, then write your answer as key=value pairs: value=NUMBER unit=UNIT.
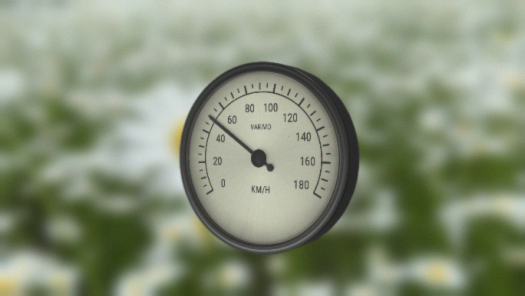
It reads value=50 unit=km/h
